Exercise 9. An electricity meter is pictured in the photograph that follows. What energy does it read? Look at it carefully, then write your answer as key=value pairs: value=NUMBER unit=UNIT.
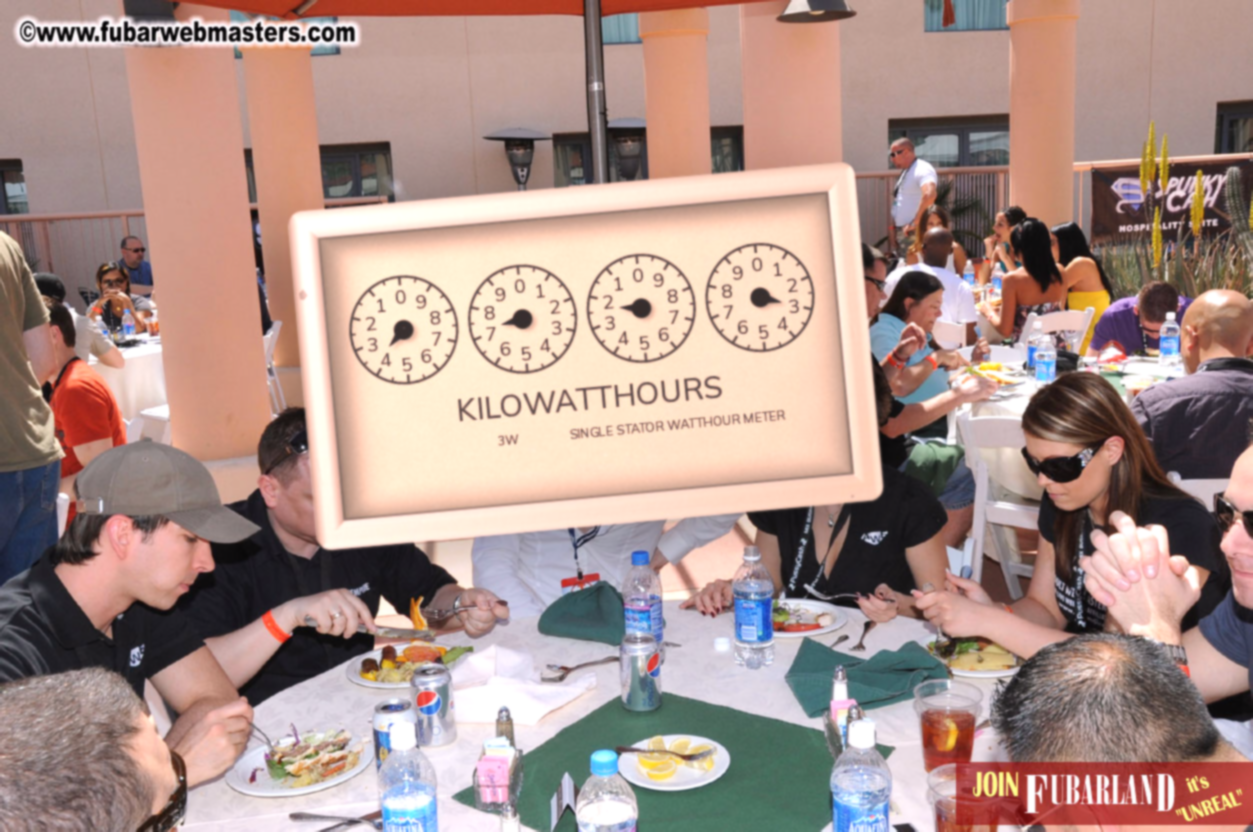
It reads value=3723 unit=kWh
